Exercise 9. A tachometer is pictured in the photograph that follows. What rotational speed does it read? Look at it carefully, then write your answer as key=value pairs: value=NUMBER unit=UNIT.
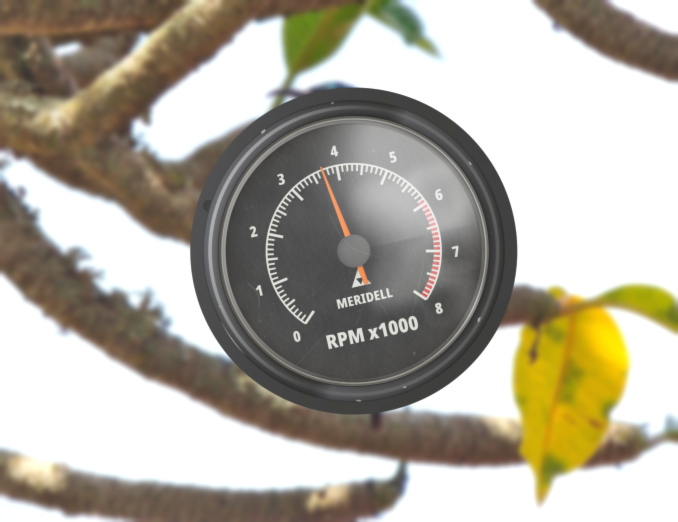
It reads value=3700 unit=rpm
